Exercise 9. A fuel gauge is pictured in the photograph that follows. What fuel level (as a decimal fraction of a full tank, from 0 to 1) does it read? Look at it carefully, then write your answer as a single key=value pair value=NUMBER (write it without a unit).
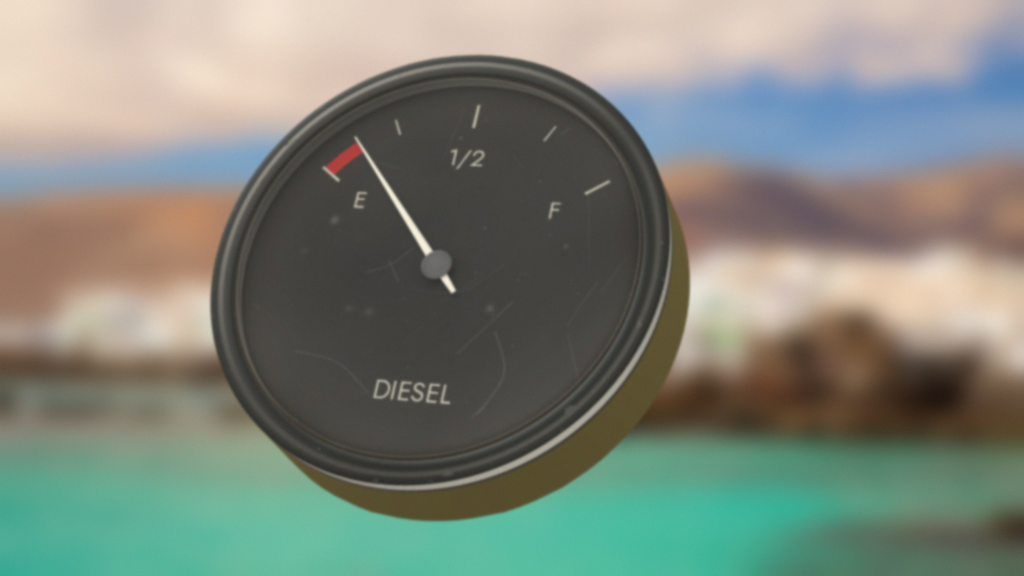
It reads value=0.125
